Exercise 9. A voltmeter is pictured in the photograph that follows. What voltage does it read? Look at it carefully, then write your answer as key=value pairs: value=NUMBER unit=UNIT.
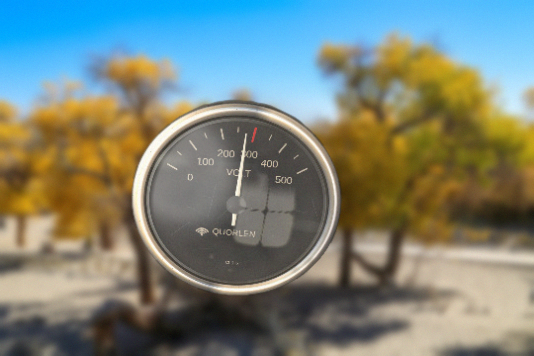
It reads value=275 unit=V
